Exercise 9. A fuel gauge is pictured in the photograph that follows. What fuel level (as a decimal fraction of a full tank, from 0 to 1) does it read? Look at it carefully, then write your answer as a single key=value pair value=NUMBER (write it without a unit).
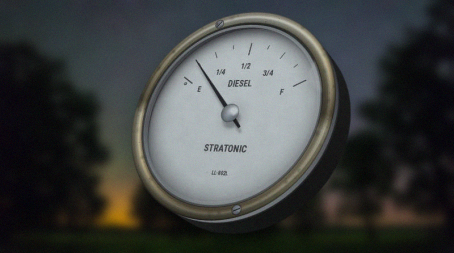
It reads value=0.125
